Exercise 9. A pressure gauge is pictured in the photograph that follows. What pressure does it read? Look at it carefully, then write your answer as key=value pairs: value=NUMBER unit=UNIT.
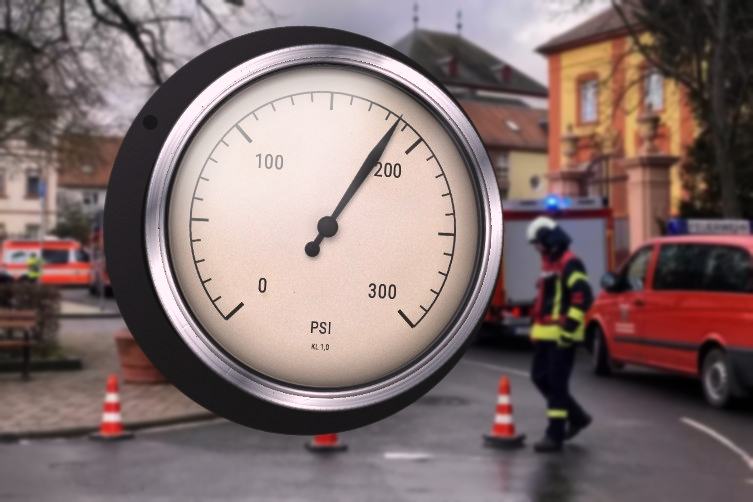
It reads value=185 unit=psi
